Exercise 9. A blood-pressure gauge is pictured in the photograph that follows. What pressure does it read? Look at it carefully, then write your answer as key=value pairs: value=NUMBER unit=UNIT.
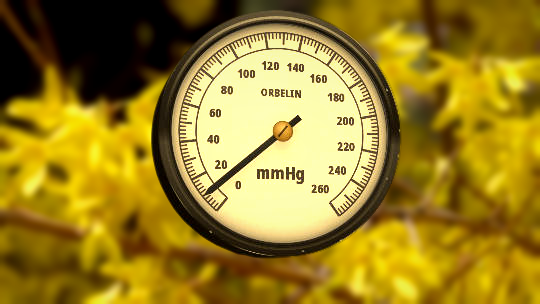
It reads value=10 unit=mmHg
